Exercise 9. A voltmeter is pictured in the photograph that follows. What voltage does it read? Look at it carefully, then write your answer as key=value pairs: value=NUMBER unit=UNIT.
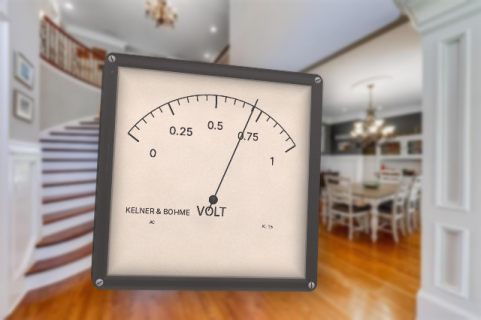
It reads value=0.7 unit=V
